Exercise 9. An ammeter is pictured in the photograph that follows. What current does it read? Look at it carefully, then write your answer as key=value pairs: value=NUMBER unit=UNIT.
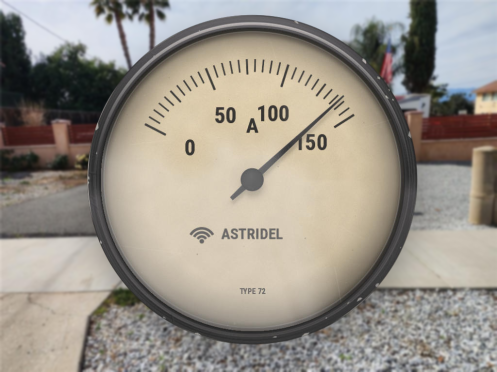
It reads value=137.5 unit=A
